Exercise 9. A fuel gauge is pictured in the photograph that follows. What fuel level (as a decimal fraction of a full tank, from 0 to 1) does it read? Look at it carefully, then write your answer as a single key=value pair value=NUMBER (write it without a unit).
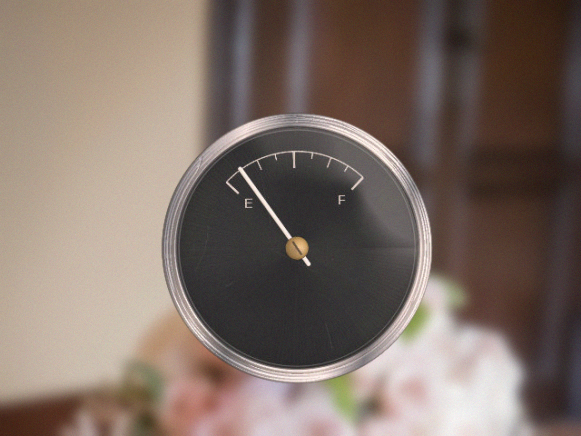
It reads value=0.125
